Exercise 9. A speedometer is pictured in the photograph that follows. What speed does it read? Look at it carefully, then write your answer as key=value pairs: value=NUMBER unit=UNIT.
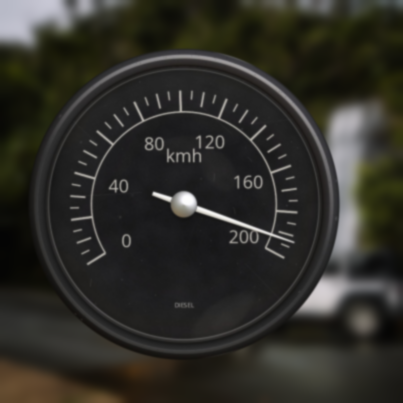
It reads value=192.5 unit=km/h
